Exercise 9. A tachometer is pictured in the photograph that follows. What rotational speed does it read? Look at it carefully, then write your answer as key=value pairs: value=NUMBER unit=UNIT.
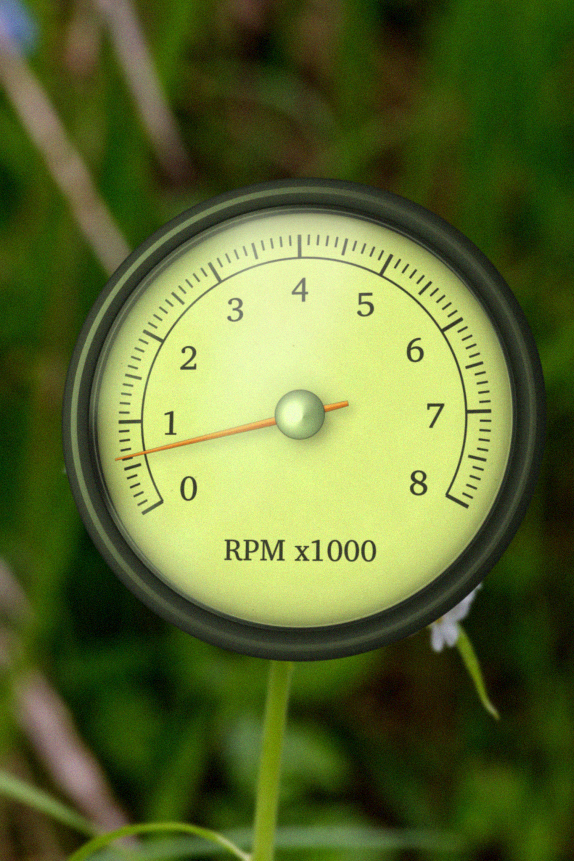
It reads value=600 unit=rpm
